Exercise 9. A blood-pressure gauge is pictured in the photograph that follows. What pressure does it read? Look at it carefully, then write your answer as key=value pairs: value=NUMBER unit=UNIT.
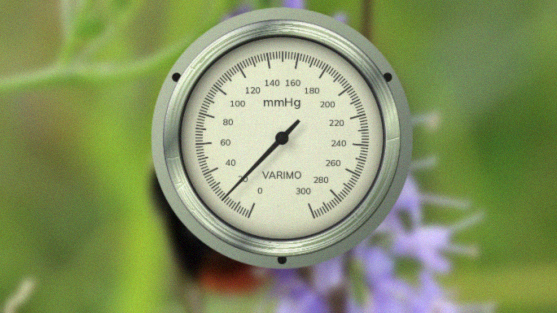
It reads value=20 unit=mmHg
